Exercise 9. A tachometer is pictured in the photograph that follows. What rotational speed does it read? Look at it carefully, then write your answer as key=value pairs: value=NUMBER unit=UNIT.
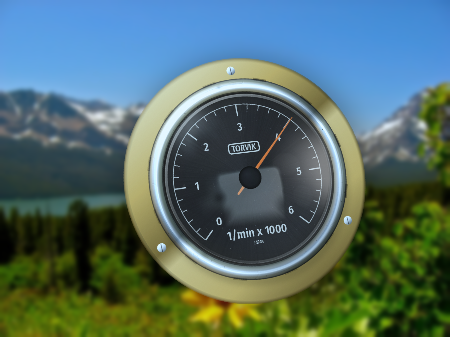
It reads value=4000 unit=rpm
